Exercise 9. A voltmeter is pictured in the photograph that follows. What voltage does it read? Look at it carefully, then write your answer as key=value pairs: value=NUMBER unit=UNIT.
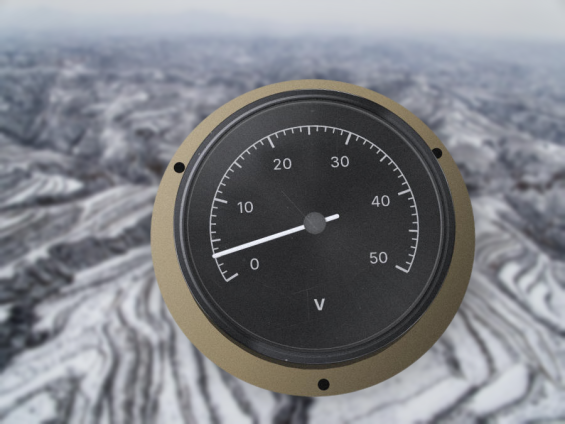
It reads value=3 unit=V
